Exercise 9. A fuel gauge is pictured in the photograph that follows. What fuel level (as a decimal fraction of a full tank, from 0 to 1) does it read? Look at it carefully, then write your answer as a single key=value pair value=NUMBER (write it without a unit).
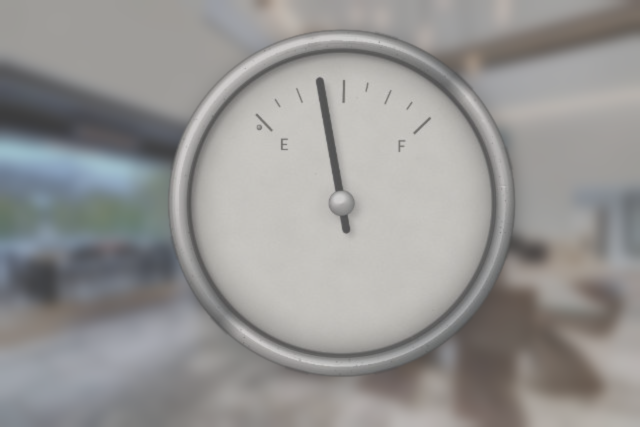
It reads value=0.375
